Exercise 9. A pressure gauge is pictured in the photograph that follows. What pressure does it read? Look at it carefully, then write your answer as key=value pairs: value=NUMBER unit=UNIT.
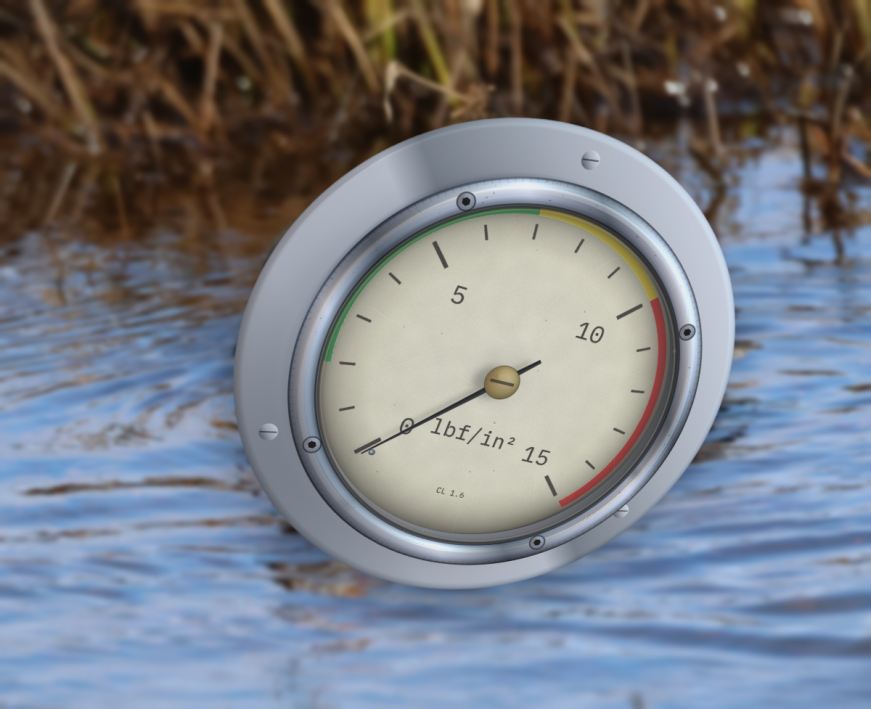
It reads value=0 unit=psi
